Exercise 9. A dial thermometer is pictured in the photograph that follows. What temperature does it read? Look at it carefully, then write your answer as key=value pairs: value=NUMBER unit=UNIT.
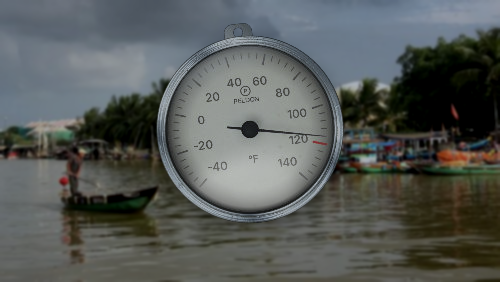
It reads value=116 unit=°F
